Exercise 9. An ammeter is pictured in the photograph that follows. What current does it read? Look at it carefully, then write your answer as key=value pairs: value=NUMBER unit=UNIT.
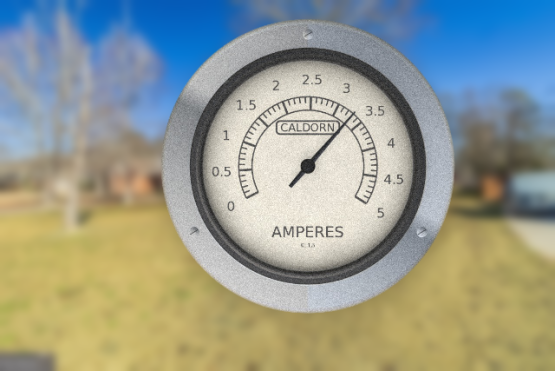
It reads value=3.3 unit=A
